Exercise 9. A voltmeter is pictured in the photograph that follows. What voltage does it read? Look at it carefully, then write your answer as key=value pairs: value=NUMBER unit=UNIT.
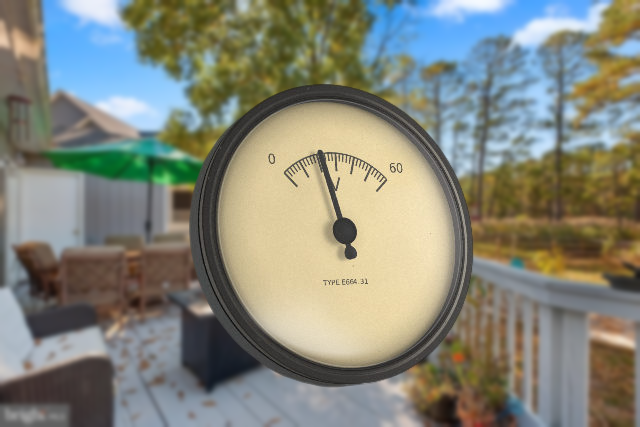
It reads value=20 unit=V
